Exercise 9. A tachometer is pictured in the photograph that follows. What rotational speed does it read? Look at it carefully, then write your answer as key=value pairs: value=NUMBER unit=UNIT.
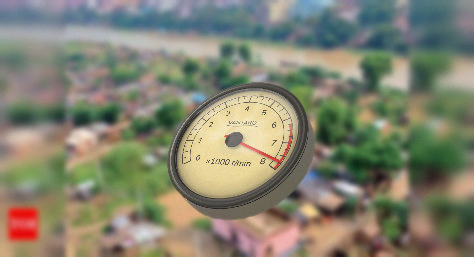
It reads value=7750 unit=rpm
